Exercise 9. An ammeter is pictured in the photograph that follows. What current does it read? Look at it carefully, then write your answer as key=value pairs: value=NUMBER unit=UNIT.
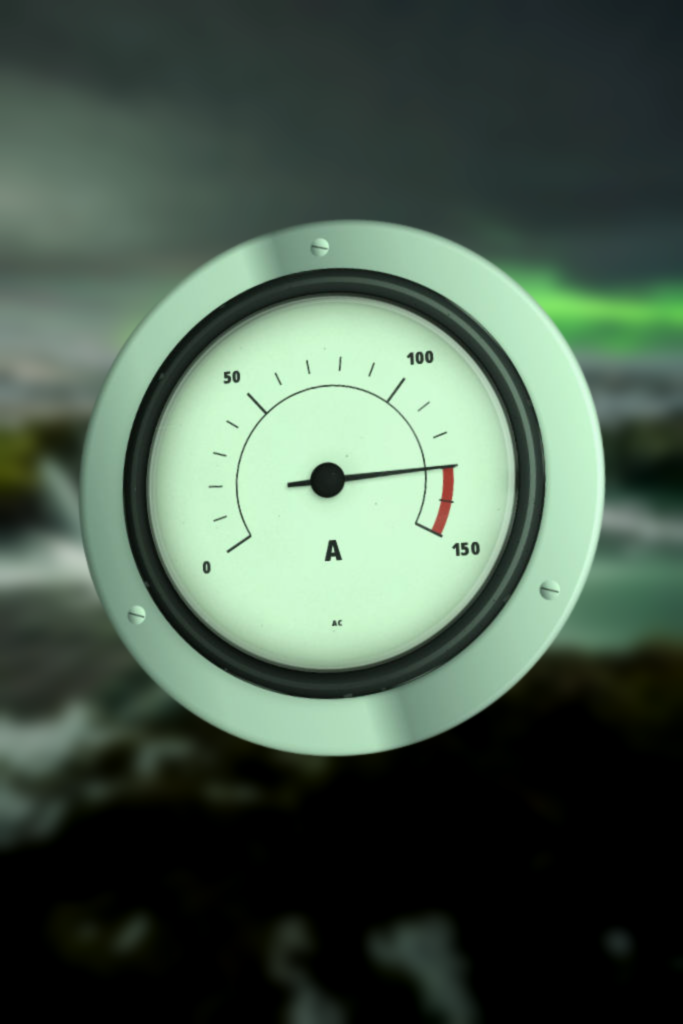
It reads value=130 unit=A
